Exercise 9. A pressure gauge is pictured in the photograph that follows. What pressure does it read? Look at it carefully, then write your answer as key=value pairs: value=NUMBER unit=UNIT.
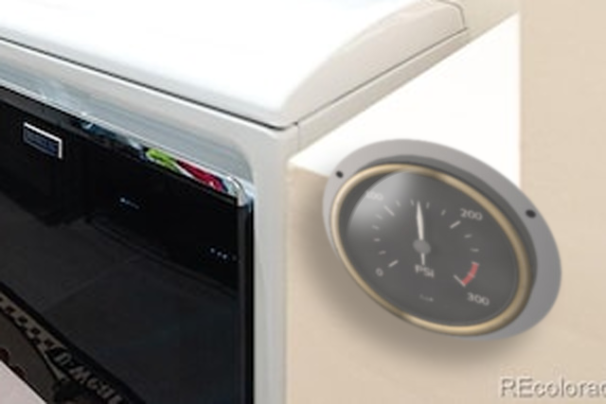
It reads value=150 unit=psi
